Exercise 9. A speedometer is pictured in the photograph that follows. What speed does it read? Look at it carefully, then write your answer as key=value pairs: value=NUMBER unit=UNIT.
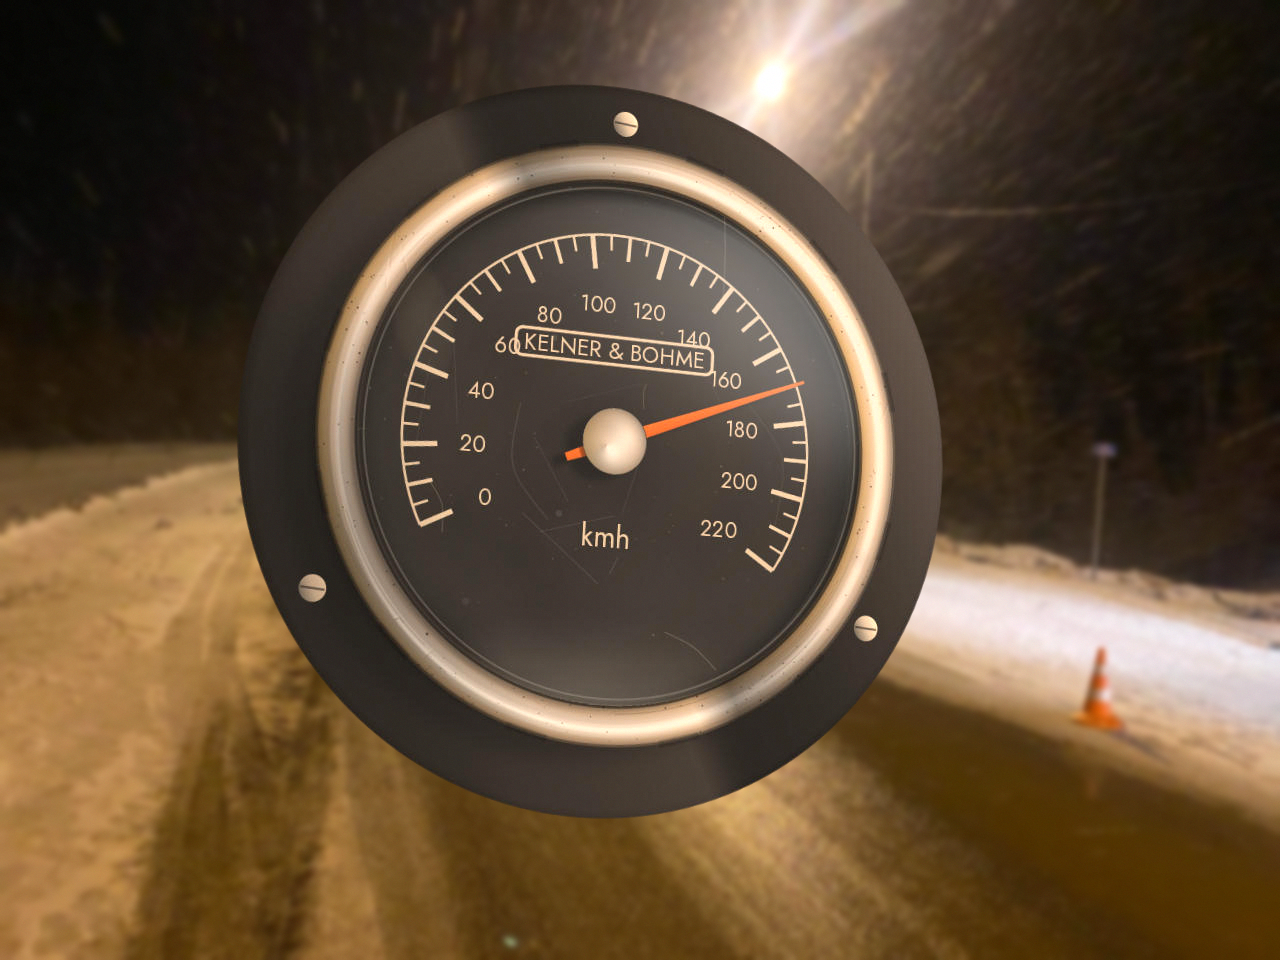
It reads value=170 unit=km/h
